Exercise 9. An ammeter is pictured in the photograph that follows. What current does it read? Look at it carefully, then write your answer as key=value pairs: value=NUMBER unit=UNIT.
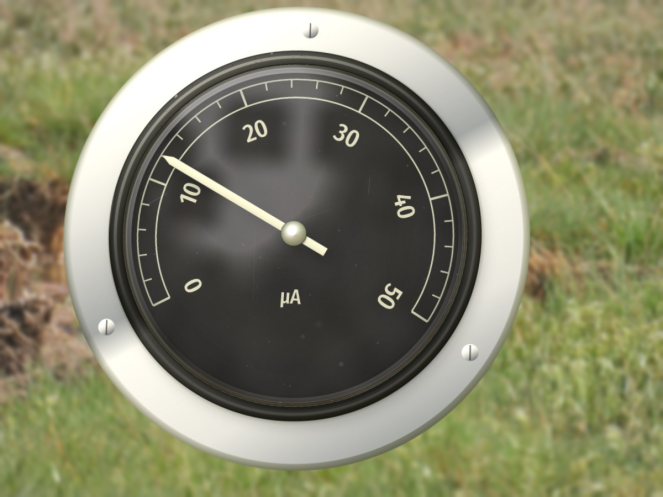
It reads value=12 unit=µA
